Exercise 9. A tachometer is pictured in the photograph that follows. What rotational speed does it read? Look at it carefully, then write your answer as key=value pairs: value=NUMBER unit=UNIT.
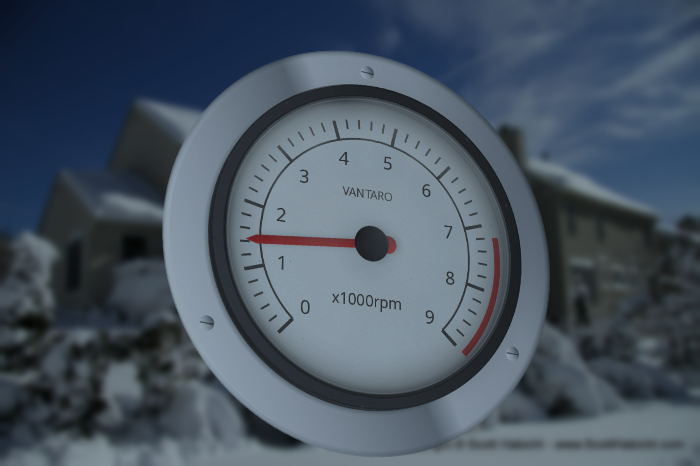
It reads value=1400 unit=rpm
